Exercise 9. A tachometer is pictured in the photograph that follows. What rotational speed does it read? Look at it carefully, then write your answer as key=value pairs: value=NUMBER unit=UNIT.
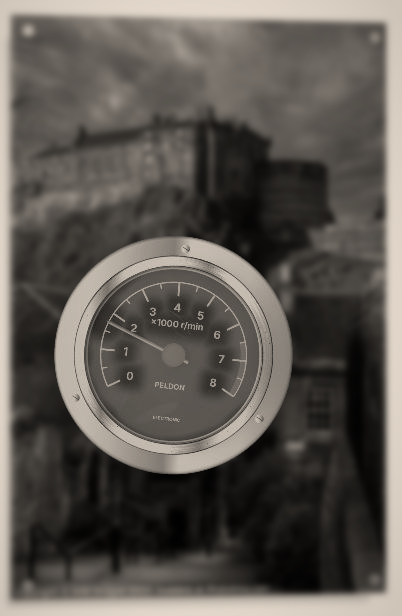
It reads value=1750 unit=rpm
